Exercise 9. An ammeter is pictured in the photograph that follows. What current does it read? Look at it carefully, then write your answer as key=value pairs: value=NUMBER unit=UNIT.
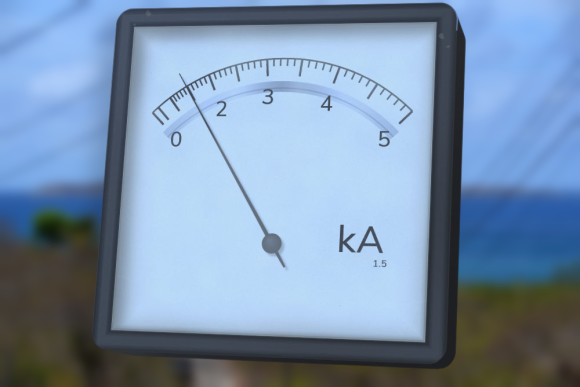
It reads value=1.5 unit=kA
